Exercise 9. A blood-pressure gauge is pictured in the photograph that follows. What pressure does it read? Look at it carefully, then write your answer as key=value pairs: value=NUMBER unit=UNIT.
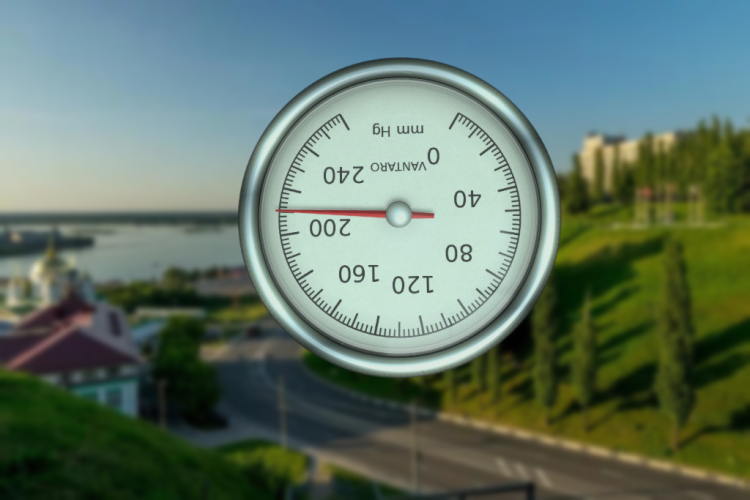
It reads value=210 unit=mmHg
